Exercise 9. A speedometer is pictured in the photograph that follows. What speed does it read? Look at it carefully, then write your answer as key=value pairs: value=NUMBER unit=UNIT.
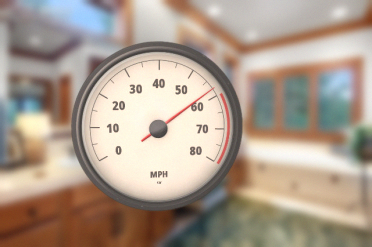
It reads value=57.5 unit=mph
